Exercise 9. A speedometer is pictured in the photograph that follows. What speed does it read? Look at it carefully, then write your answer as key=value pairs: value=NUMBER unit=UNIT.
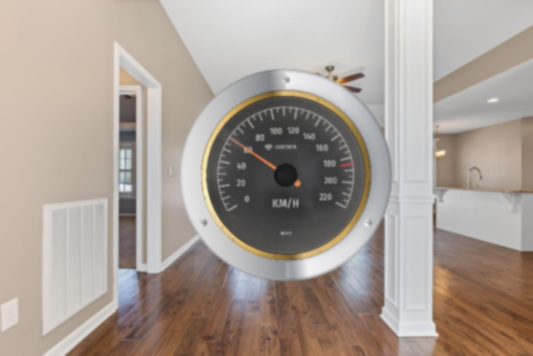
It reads value=60 unit=km/h
